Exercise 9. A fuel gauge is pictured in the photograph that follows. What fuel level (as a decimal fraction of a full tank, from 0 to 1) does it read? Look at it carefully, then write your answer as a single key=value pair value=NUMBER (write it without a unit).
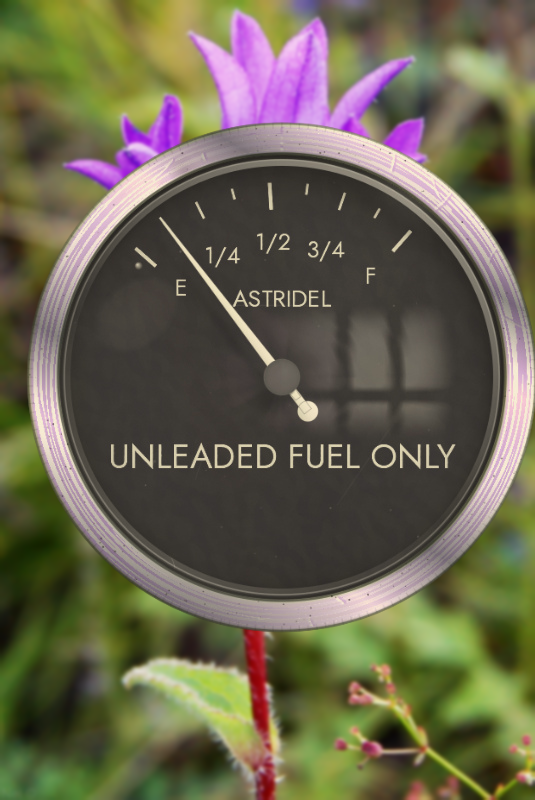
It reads value=0.125
